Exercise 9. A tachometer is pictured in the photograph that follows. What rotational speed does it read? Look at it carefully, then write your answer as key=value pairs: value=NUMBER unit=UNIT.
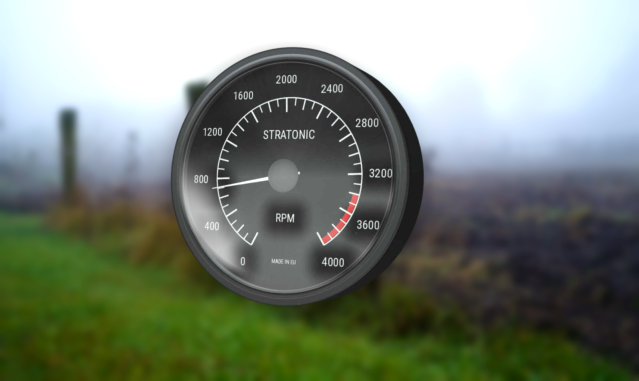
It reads value=700 unit=rpm
